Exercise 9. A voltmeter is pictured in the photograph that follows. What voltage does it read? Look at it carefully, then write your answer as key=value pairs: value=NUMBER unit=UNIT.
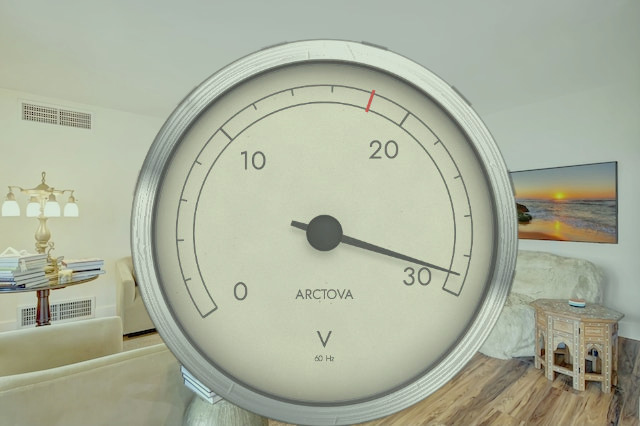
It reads value=29 unit=V
